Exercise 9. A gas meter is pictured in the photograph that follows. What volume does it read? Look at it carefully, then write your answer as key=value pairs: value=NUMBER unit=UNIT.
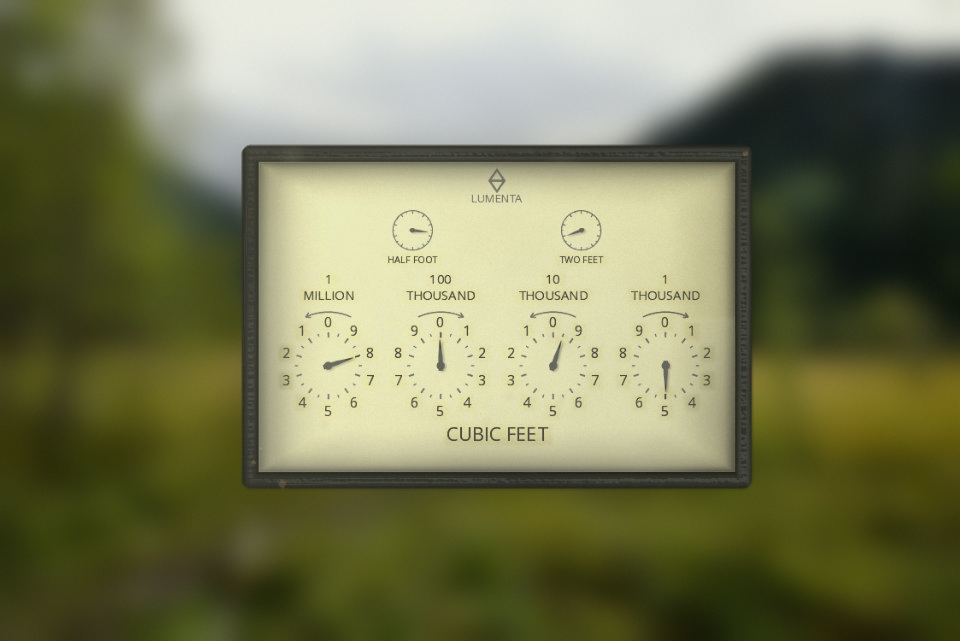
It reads value=799500 unit=ft³
